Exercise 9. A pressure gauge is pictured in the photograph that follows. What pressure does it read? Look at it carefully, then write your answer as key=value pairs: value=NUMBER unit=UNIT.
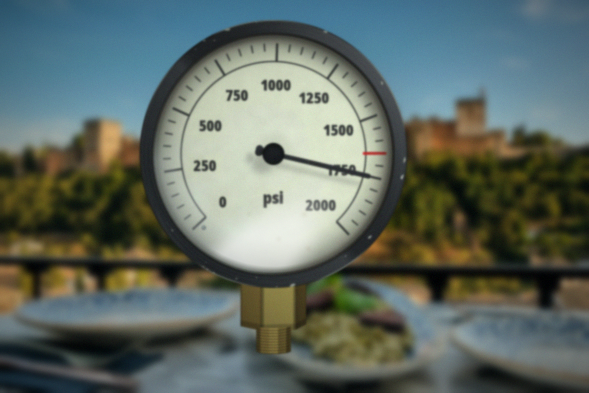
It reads value=1750 unit=psi
